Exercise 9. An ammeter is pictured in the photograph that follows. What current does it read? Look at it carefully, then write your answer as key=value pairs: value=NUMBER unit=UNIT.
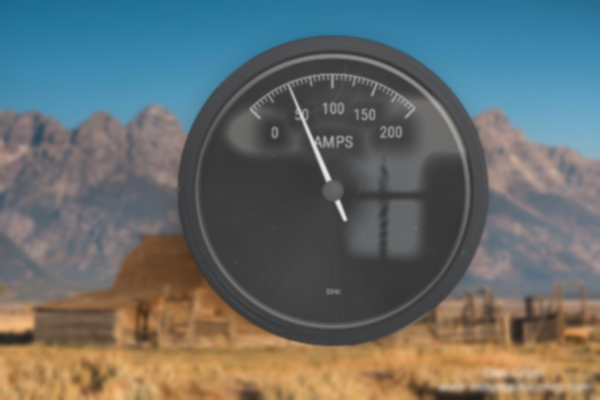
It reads value=50 unit=A
